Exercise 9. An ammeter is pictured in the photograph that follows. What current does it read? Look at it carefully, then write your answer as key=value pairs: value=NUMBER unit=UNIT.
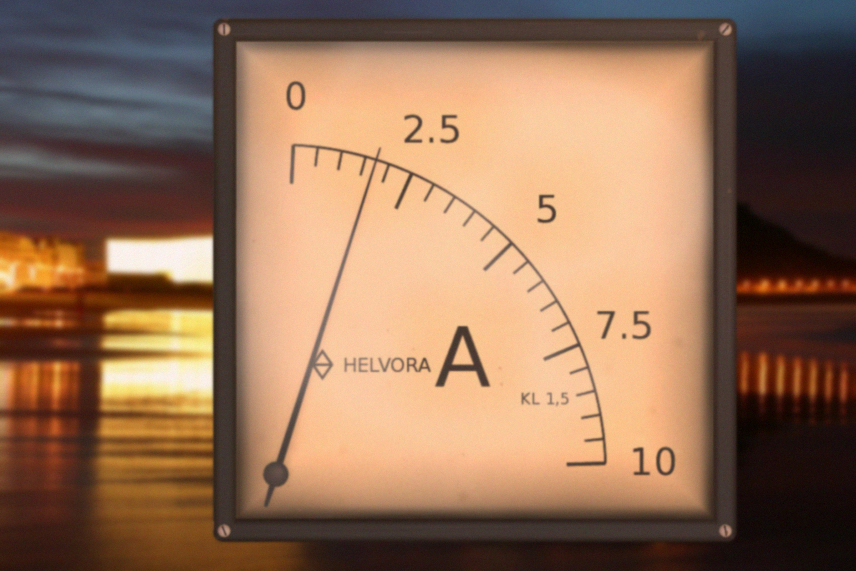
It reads value=1.75 unit=A
